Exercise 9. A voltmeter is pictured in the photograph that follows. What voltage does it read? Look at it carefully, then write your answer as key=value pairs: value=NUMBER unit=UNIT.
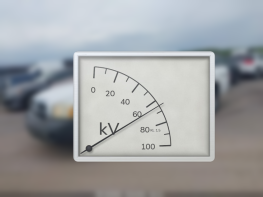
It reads value=65 unit=kV
